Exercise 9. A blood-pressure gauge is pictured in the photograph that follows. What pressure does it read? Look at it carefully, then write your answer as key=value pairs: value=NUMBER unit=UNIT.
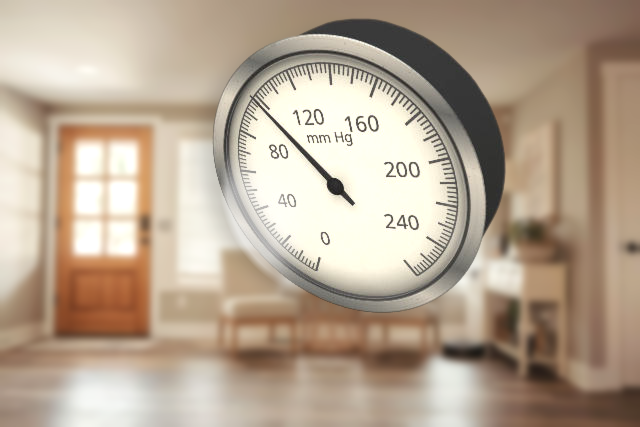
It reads value=100 unit=mmHg
